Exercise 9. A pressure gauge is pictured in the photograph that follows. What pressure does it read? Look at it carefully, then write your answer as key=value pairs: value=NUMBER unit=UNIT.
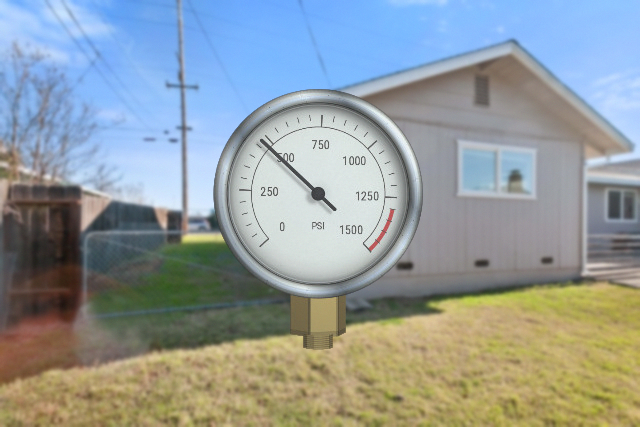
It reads value=475 unit=psi
